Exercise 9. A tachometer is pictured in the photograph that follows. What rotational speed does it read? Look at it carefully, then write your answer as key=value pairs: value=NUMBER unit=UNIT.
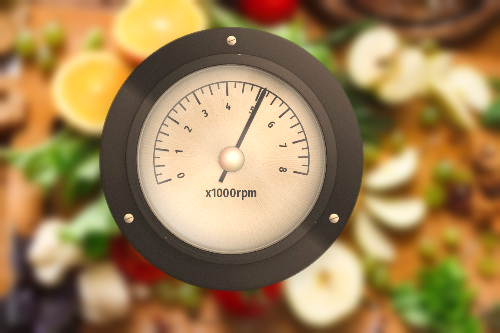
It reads value=5125 unit=rpm
